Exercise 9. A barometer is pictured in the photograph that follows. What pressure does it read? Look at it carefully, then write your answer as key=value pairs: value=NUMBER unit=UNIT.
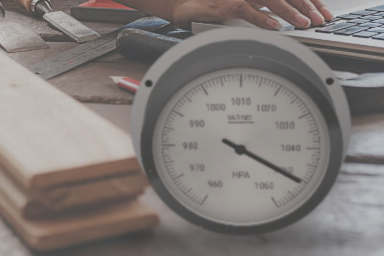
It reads value=1050 unit=hPa
